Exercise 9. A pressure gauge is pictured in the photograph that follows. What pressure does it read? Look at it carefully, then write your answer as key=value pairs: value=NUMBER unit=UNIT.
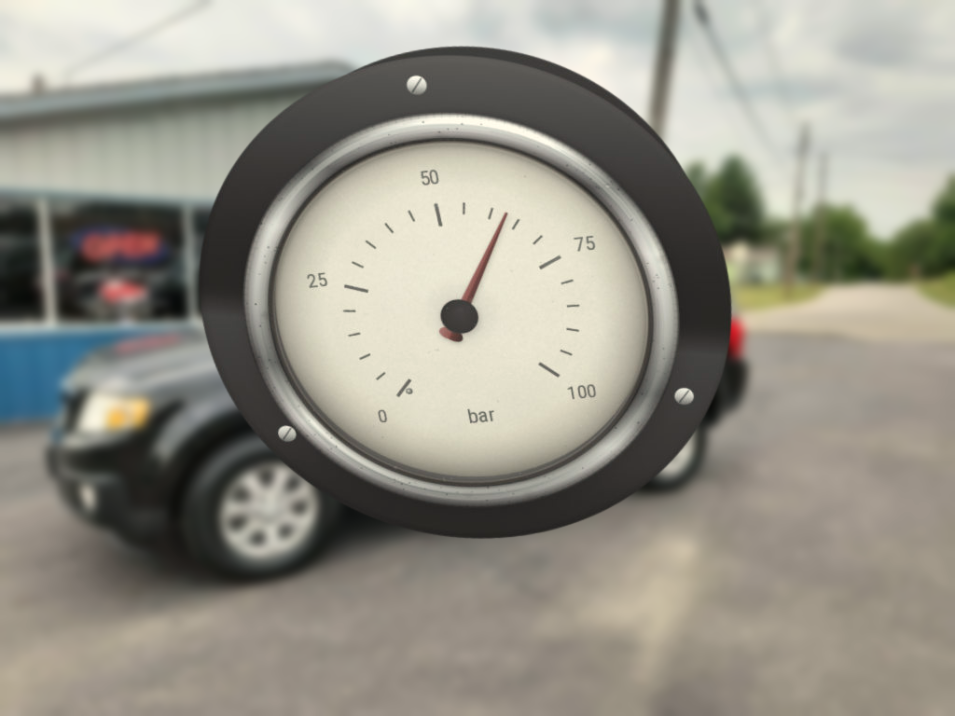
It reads value=62.5 unit=bar
